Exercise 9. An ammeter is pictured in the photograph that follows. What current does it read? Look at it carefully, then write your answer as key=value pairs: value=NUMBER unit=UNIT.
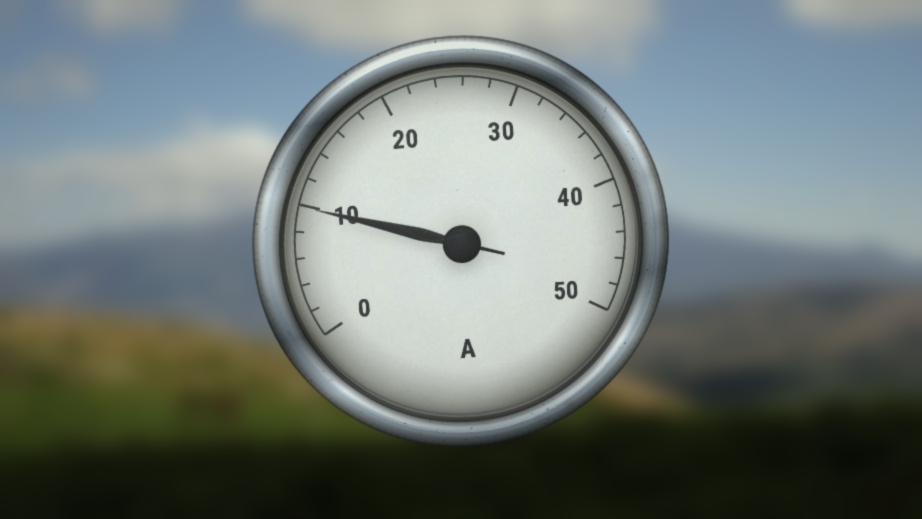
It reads value=10 unit=A
